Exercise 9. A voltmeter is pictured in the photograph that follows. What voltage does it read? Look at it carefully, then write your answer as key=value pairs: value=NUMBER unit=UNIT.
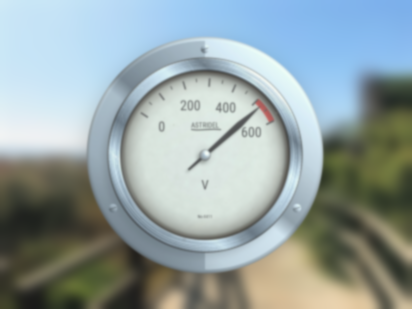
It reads value=525 unit=V
